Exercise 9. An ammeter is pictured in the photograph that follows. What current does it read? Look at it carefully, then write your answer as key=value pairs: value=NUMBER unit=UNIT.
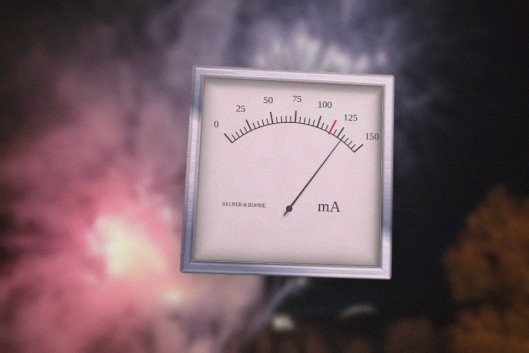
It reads value=130 unit=mA
